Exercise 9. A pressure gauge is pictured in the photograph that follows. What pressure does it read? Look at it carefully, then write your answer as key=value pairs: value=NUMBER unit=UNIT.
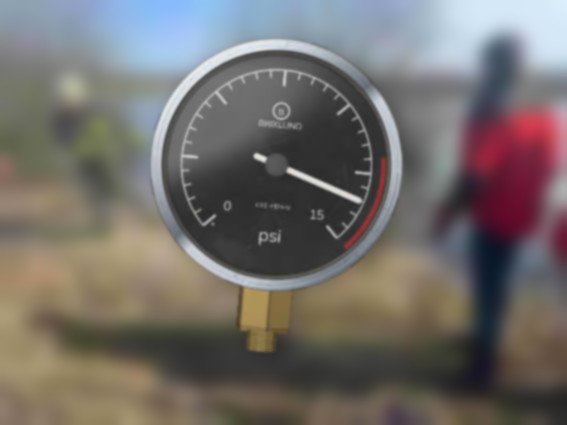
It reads value=13.5 unit=psi
